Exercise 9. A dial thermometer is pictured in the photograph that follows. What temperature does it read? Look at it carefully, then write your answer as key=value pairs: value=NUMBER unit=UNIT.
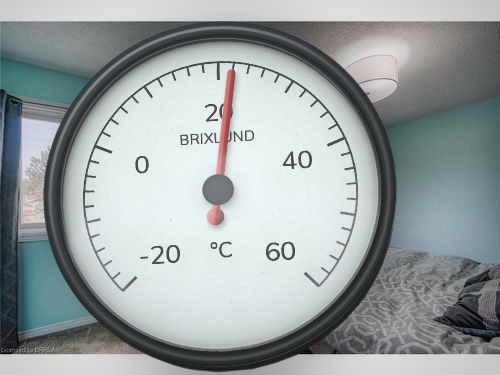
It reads value=22 unit=°C
